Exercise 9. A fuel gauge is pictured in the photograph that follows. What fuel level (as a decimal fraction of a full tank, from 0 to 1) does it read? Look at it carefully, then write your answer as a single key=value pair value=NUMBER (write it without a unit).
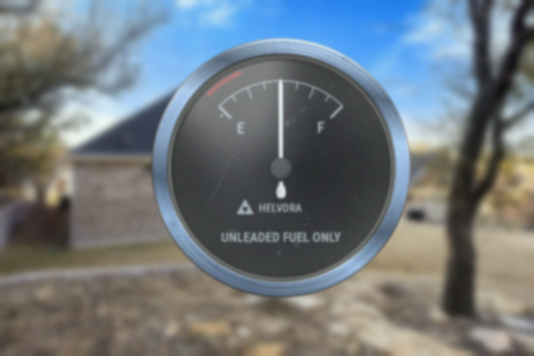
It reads value=0.5
